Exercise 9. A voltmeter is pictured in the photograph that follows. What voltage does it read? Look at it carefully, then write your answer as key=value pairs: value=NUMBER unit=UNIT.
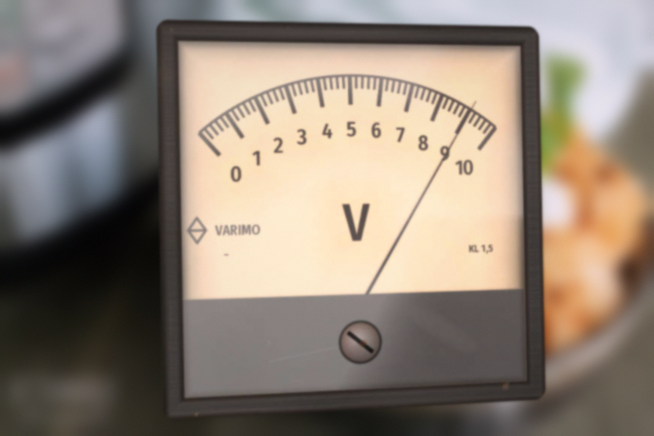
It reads value=9 unit=V
